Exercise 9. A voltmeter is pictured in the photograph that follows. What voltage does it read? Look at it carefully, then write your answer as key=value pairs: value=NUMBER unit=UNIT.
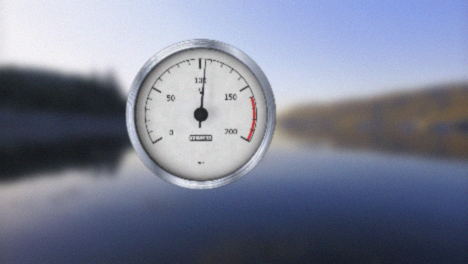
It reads value=105 unit=V
